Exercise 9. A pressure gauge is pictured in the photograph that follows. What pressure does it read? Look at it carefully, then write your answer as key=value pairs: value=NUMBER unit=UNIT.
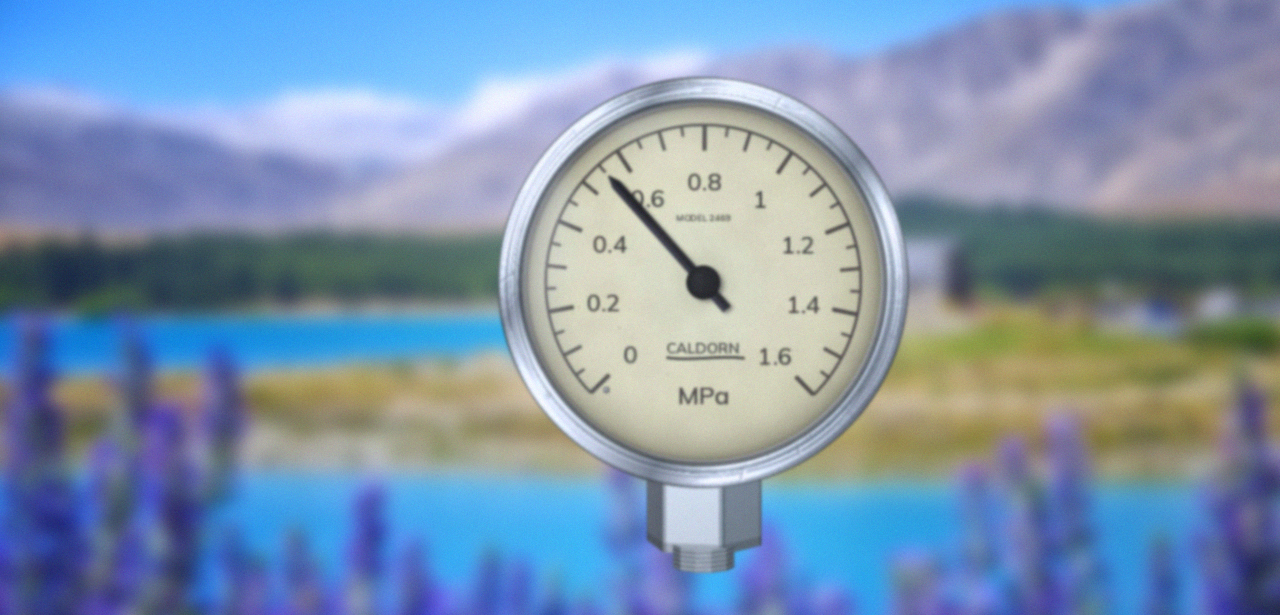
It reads value=0.55 unit=MPa
